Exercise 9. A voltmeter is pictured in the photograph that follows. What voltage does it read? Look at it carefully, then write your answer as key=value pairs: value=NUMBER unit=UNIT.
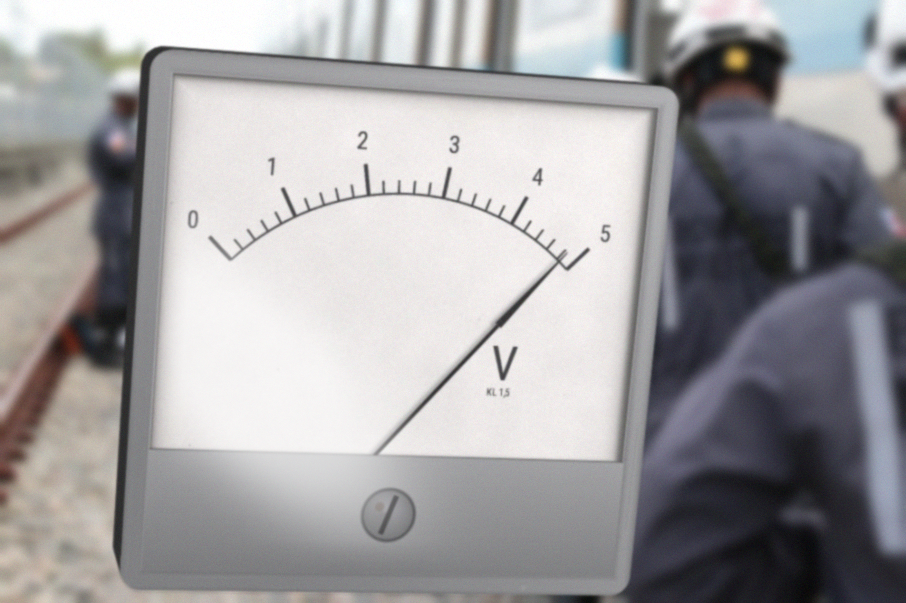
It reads value=4.8 unit=V
